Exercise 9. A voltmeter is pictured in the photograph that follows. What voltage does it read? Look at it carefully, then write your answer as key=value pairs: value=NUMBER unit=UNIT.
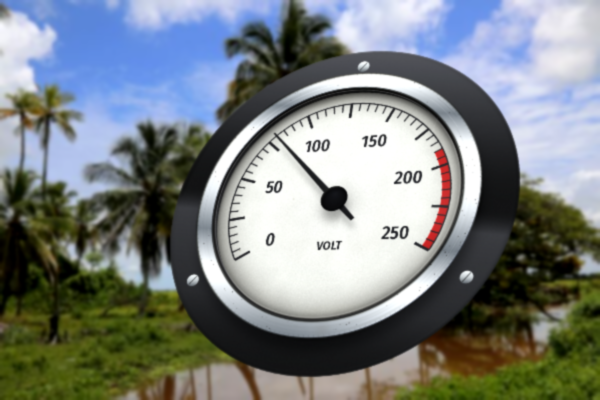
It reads value=80 unit=V
